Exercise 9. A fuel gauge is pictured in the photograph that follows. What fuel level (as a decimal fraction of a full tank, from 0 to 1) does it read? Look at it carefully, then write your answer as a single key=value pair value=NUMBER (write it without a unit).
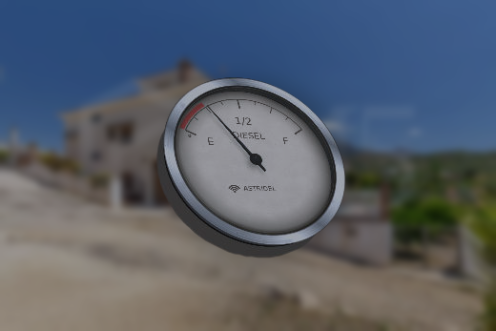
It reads value=0.25
